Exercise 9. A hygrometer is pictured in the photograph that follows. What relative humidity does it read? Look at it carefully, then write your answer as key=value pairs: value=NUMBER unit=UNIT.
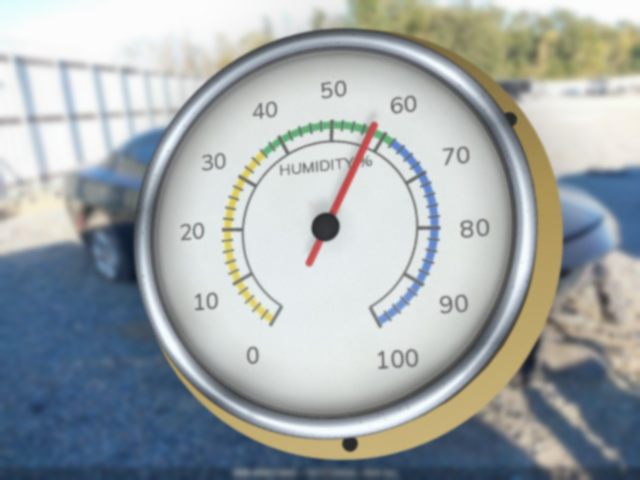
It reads value=58 unit=%
